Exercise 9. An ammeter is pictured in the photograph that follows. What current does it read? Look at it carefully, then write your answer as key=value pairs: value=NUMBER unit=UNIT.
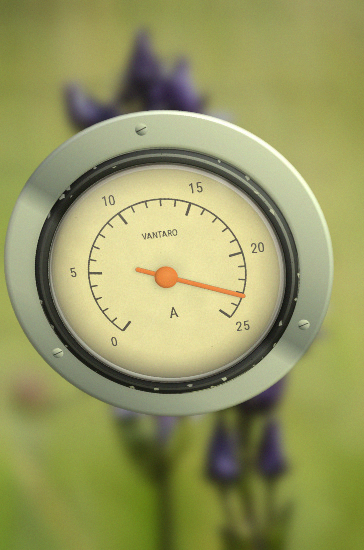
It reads value=23 unit=A
